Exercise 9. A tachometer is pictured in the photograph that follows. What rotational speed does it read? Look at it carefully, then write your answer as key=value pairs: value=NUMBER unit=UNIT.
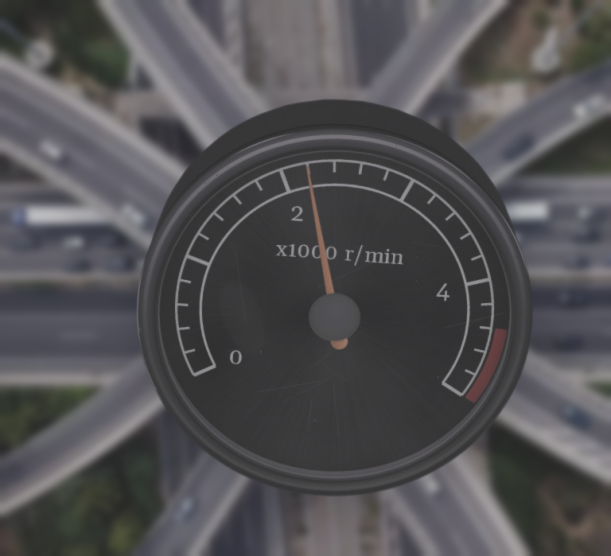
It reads value=2200 unit=rpm
